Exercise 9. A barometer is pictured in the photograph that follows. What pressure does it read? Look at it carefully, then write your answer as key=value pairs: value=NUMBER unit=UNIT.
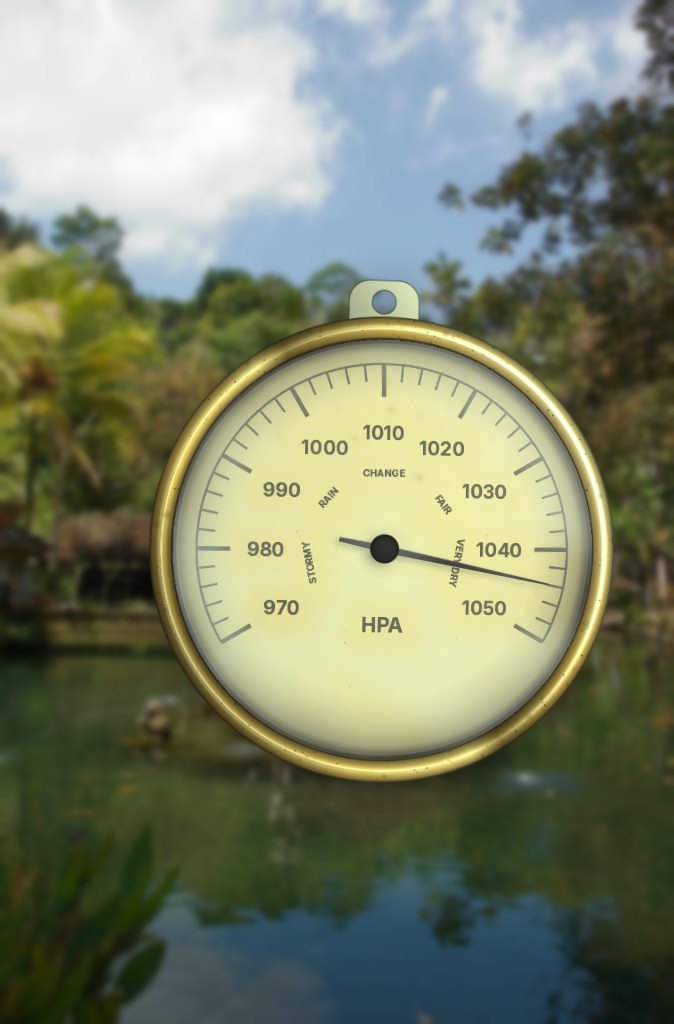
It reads value=1044 unit=hPa
